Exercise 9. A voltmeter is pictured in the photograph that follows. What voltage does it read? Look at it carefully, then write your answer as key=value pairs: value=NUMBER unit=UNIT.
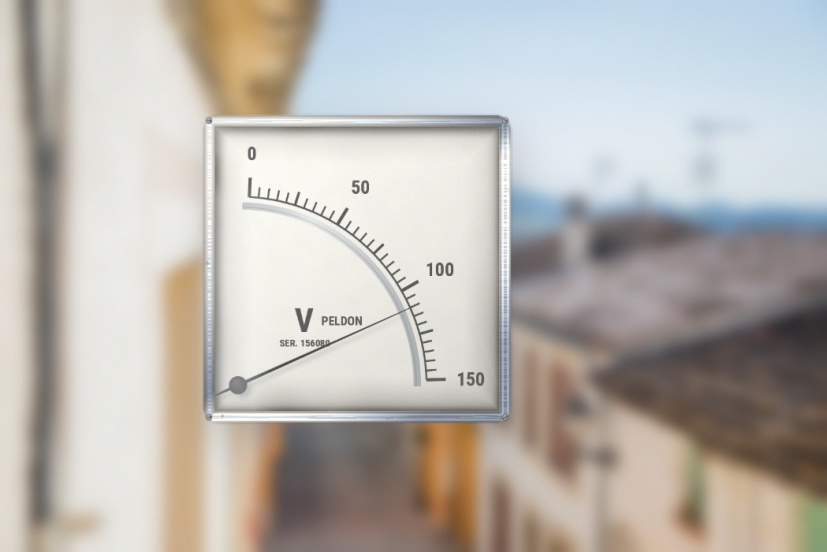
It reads value=110 unit=V
